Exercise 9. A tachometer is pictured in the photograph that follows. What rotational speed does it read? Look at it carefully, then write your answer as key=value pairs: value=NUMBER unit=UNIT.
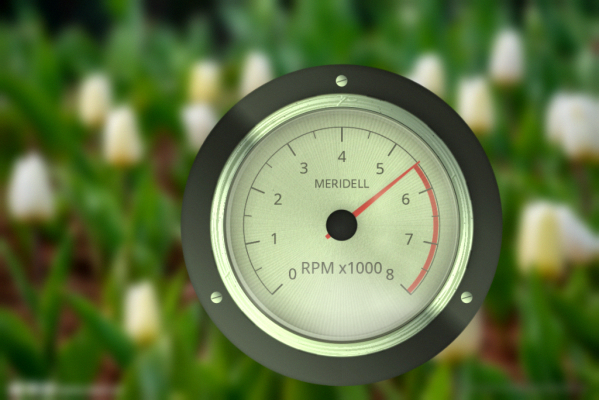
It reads value=5500 unit=rpm
